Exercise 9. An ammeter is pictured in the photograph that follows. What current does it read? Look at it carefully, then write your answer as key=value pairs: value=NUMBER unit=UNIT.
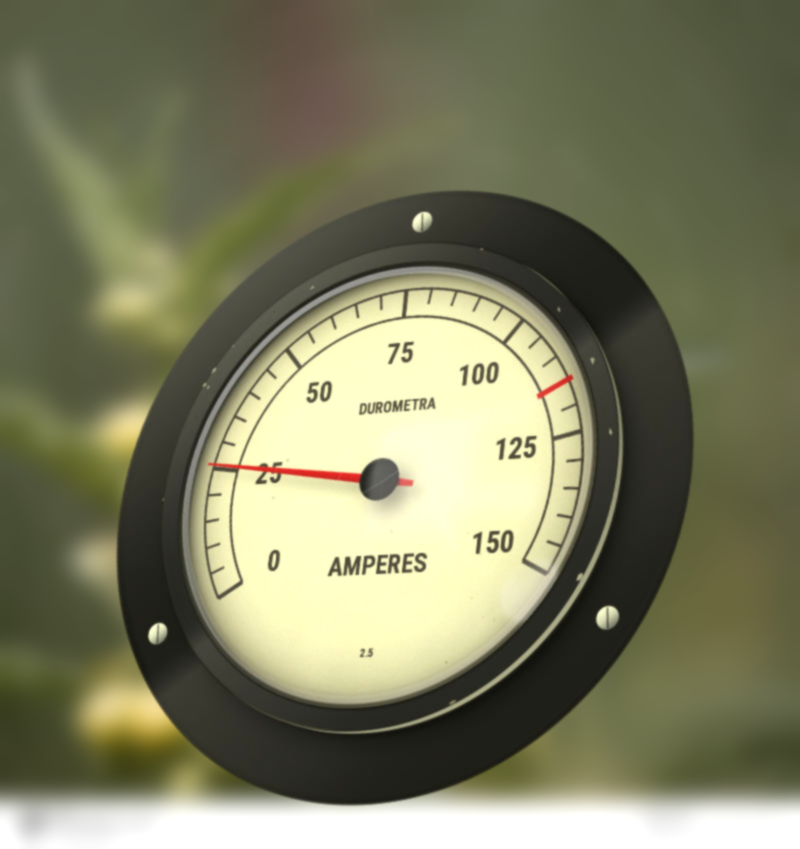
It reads value=25 unit=A
